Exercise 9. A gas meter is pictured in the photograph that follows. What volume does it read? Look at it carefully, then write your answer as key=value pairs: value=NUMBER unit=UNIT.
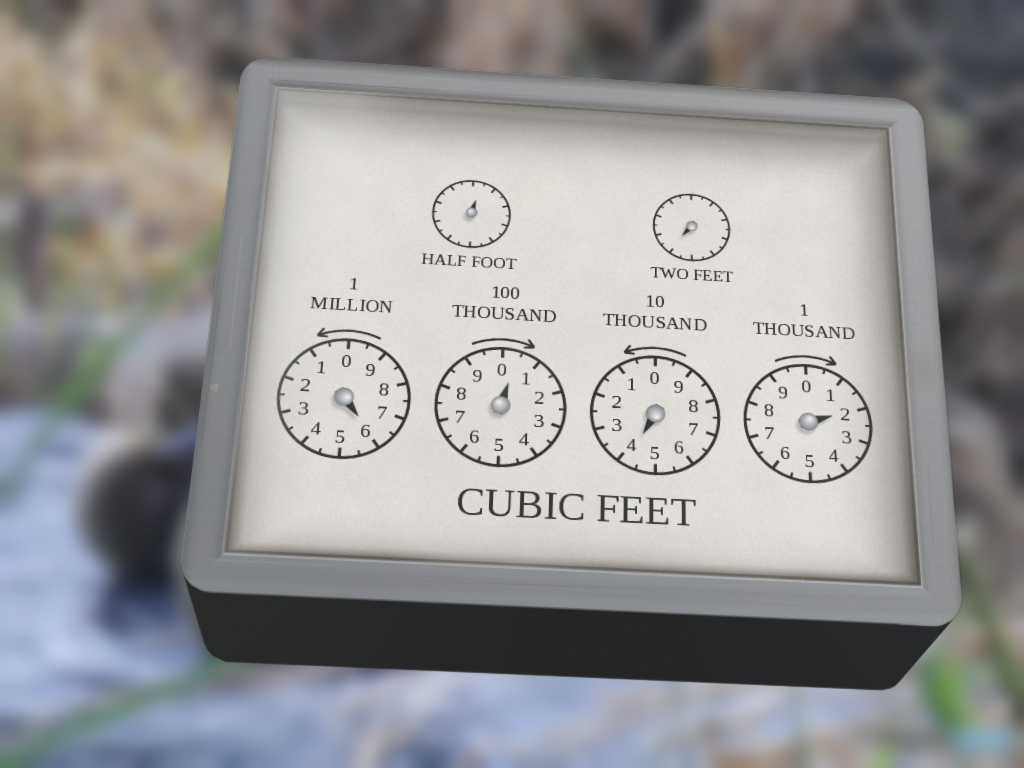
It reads value=604200 unit=ft³
